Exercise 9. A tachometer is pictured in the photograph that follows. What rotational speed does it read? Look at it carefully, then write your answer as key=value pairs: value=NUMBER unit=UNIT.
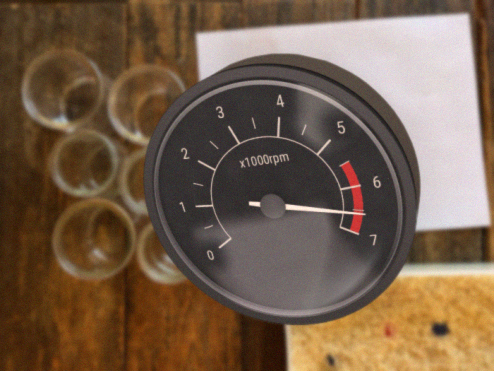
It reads value=6500 unit=rpm
